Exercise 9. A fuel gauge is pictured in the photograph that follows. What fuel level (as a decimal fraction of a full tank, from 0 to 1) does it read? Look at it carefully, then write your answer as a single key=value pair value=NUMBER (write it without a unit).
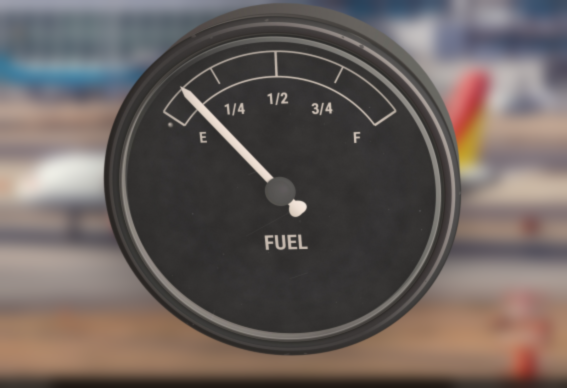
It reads value=0.125
